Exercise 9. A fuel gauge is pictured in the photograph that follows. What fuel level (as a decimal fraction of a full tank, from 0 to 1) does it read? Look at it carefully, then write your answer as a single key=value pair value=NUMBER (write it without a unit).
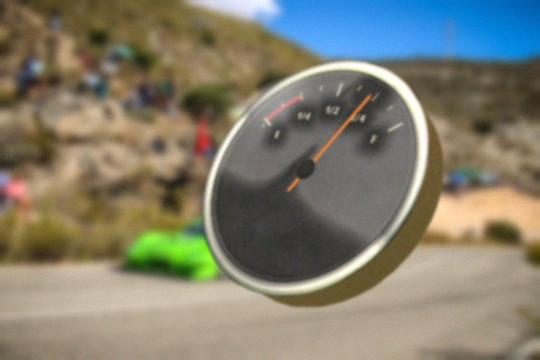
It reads value=0.75
